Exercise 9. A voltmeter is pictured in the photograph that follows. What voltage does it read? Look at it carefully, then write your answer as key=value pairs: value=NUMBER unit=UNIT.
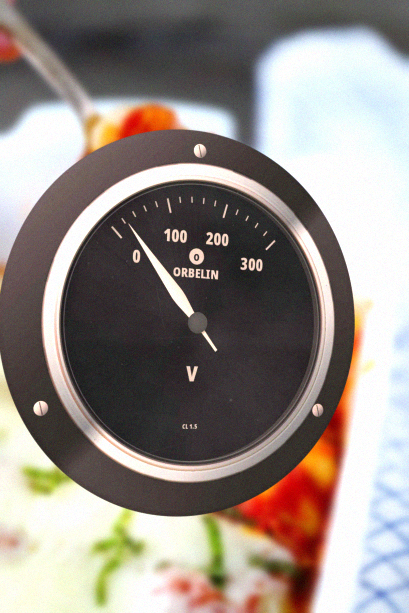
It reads value=20 unit=V
